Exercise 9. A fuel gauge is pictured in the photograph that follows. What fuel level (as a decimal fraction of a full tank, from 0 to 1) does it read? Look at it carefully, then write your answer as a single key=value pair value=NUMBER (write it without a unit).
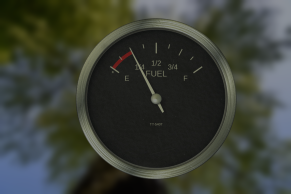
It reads value=0.25
